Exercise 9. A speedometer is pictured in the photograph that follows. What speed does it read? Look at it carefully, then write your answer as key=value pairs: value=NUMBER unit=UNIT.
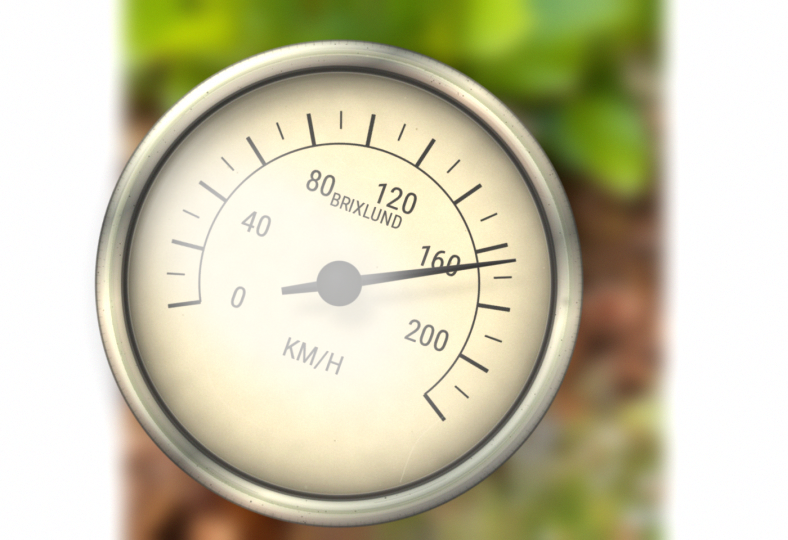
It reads value=165 unit=km/h
